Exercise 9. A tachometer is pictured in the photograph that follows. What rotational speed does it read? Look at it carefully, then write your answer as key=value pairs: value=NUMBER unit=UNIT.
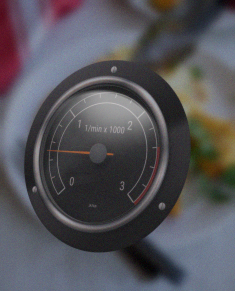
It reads value=500 unit=rpm
